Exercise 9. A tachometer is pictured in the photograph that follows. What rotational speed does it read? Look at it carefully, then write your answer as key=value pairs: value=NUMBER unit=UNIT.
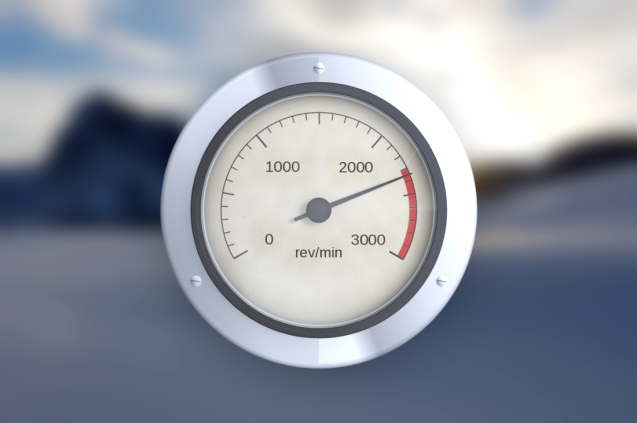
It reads value=2350 unit=rpm
